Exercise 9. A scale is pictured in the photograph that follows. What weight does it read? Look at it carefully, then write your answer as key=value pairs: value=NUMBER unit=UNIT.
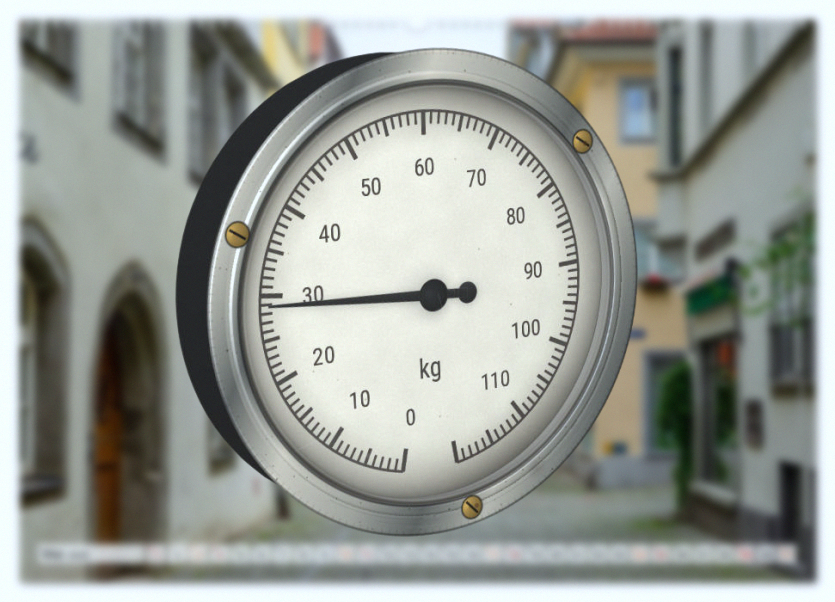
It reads value=29 unit=kg
